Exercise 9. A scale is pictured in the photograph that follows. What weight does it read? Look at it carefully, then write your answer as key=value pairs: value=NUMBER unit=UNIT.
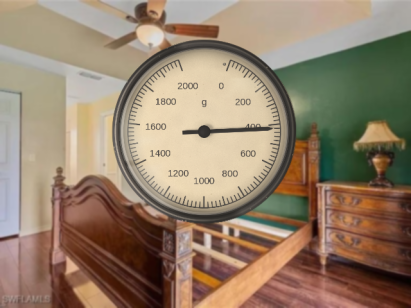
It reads value=420 unit=g
